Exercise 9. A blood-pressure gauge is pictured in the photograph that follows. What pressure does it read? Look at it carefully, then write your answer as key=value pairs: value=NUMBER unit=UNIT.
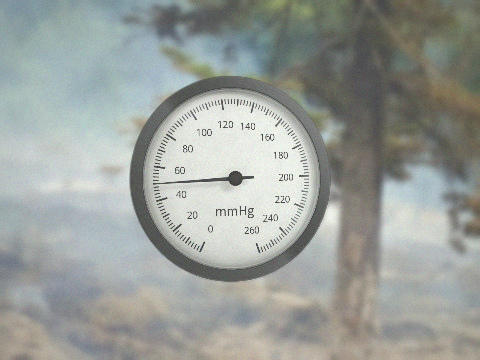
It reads value=50 unit=mmHg
